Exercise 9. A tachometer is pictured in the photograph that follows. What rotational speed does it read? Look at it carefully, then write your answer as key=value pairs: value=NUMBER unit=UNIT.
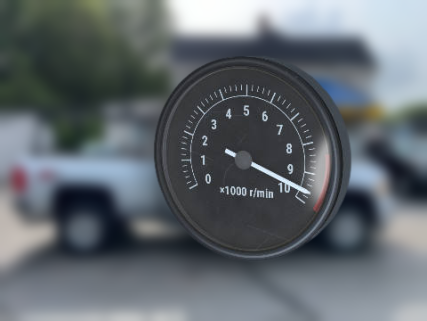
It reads value=9600 unit=rpm
